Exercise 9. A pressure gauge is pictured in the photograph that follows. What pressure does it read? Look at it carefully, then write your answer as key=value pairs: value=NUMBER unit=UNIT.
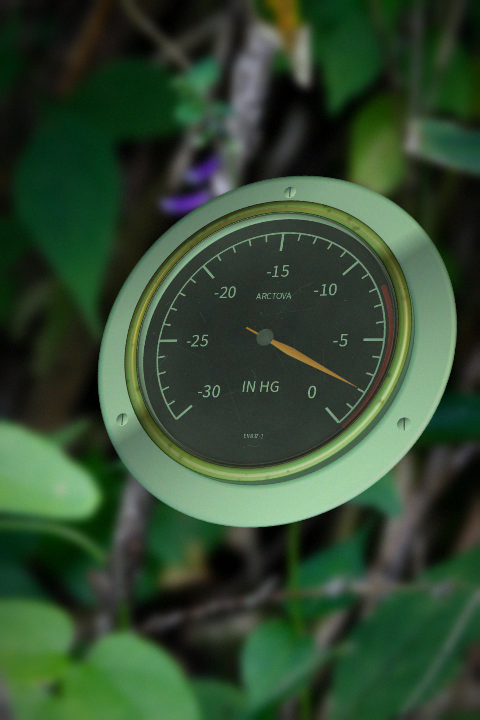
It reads value=-2 unit=inHg
